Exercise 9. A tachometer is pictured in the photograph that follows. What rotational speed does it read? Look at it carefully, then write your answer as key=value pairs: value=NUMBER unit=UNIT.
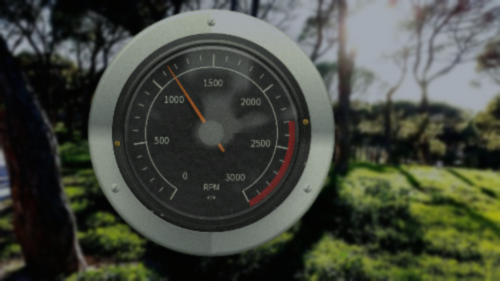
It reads value=1150 unit=rpm
